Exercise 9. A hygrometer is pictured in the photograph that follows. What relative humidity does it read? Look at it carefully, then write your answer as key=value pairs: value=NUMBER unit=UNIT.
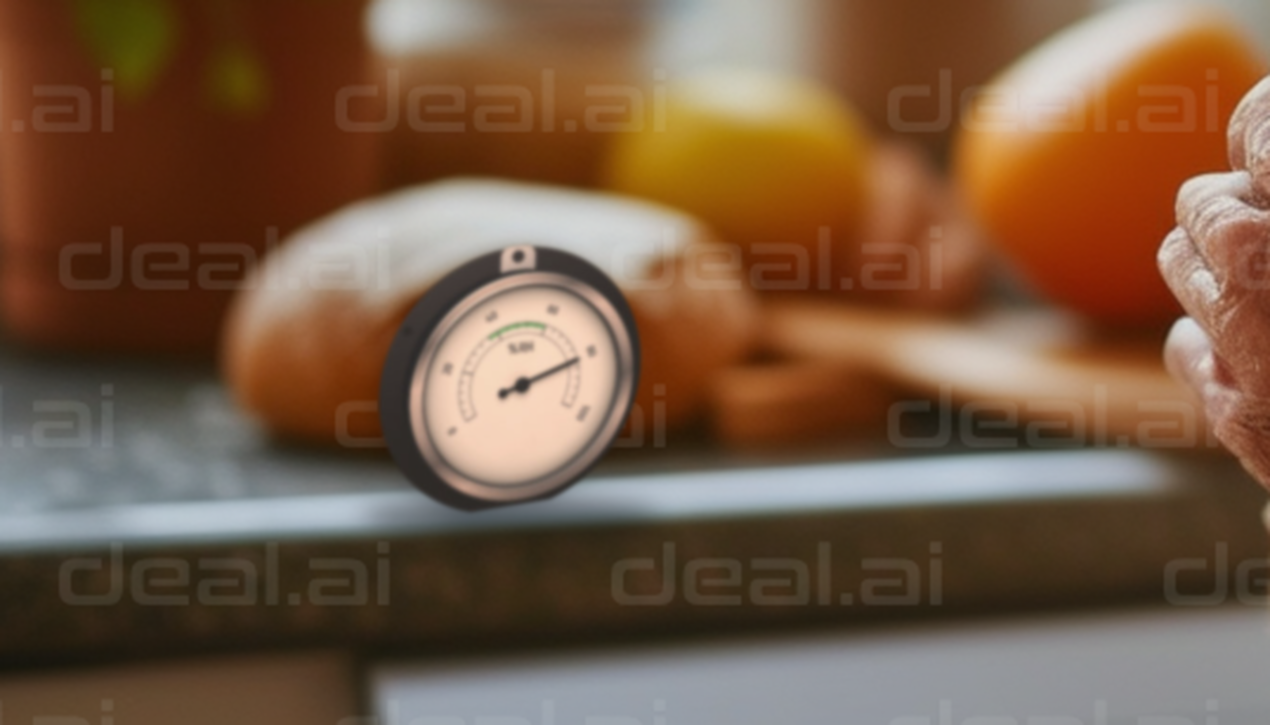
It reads value=80 unit=%
